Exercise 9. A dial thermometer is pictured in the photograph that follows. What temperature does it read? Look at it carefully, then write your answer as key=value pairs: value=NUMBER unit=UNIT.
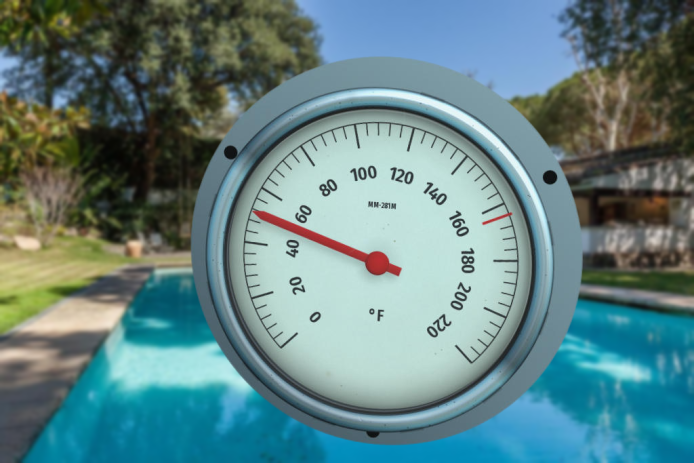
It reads value=52 unit=°F
